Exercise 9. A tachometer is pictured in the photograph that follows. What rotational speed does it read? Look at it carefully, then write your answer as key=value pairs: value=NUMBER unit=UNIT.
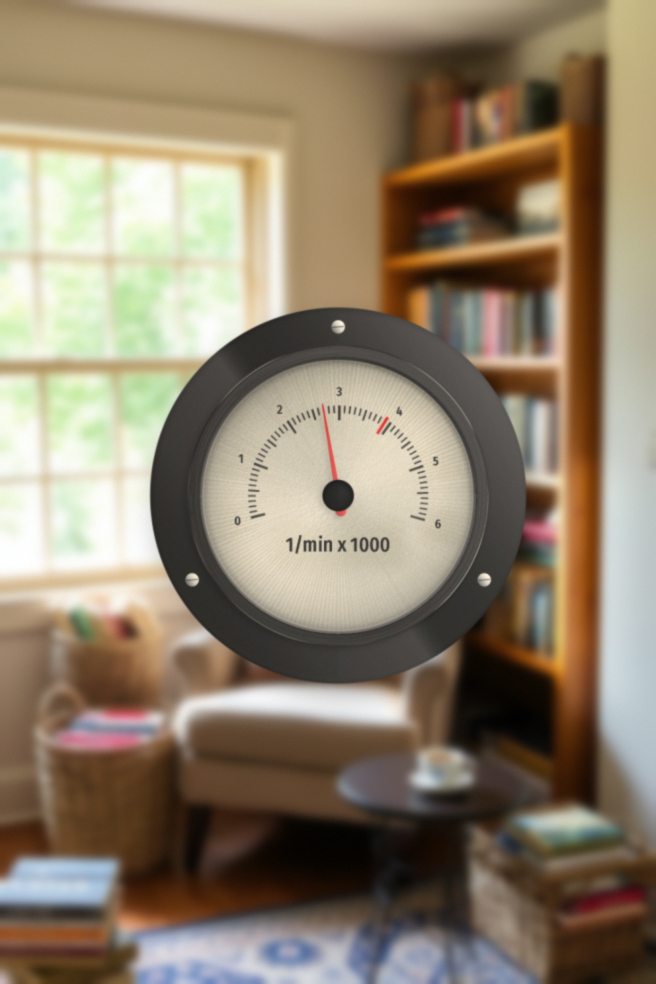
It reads value=2700 unit=rpm
